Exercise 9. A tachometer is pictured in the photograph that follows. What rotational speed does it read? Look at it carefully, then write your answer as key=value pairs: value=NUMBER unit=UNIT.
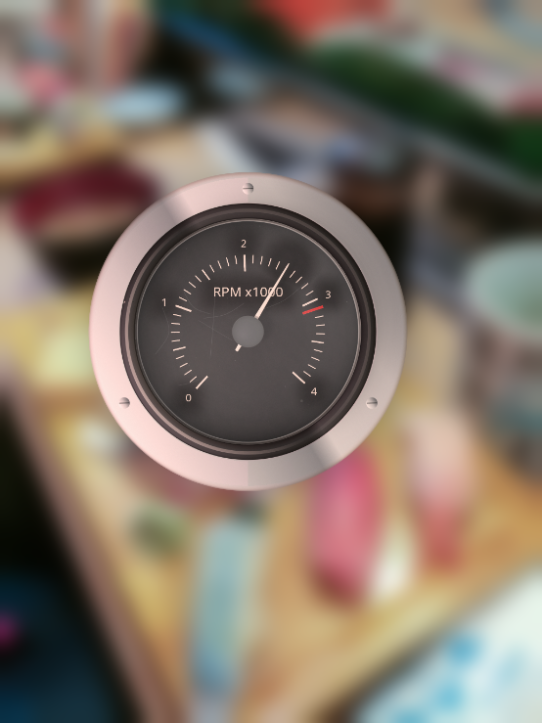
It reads value=2500 unit=rpm
